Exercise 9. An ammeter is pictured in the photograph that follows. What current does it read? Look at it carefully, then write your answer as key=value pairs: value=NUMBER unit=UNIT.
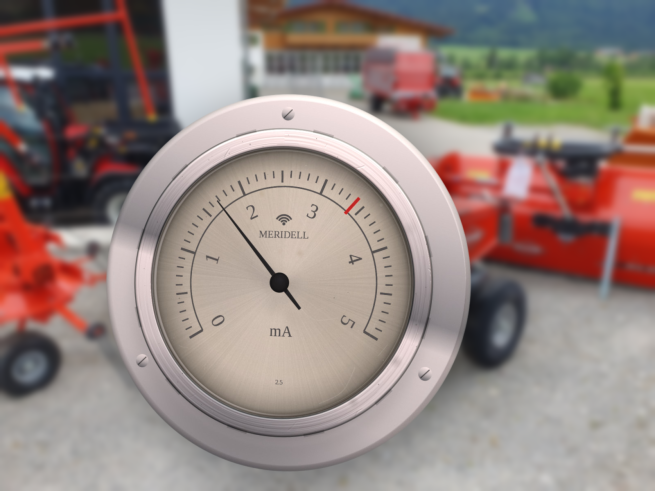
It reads value=1.7 unit=mA
